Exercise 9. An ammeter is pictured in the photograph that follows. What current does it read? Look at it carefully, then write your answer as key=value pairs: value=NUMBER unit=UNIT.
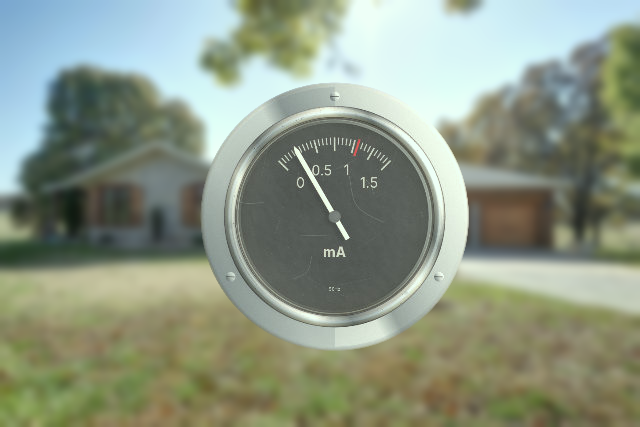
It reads value=0.25 unit=mA
